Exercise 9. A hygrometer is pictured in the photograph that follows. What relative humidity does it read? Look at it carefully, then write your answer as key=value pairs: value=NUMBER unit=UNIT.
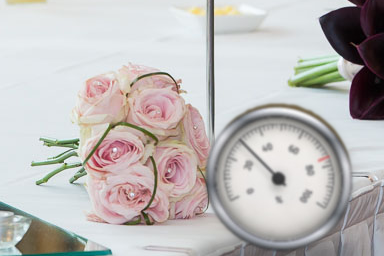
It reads value=30 unit=%
